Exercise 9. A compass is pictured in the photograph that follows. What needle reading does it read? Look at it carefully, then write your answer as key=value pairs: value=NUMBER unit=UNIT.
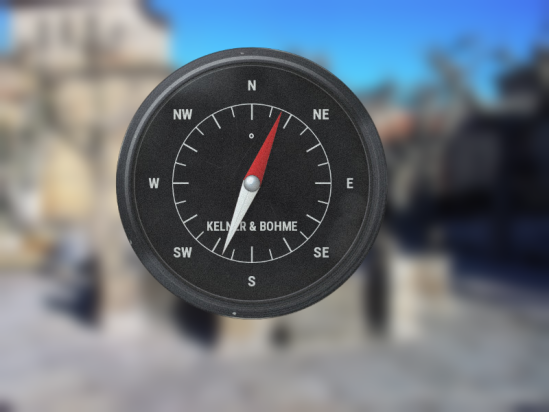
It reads value=22.5 unit=°
